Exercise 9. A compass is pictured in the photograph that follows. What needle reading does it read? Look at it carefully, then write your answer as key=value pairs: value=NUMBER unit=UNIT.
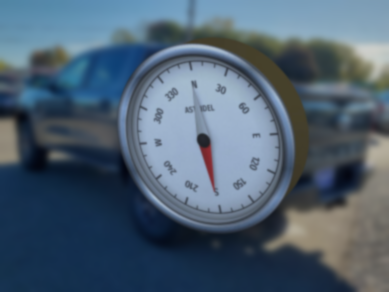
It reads value=180 unit=°
